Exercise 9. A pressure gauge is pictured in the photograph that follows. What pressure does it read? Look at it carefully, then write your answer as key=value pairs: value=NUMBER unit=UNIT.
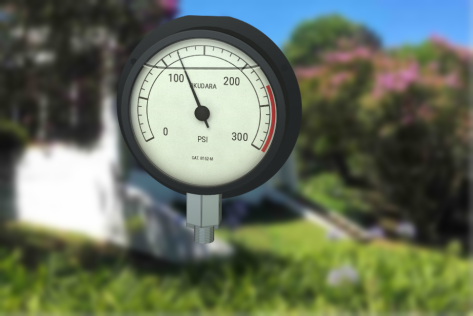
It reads value=120 unit=psi
